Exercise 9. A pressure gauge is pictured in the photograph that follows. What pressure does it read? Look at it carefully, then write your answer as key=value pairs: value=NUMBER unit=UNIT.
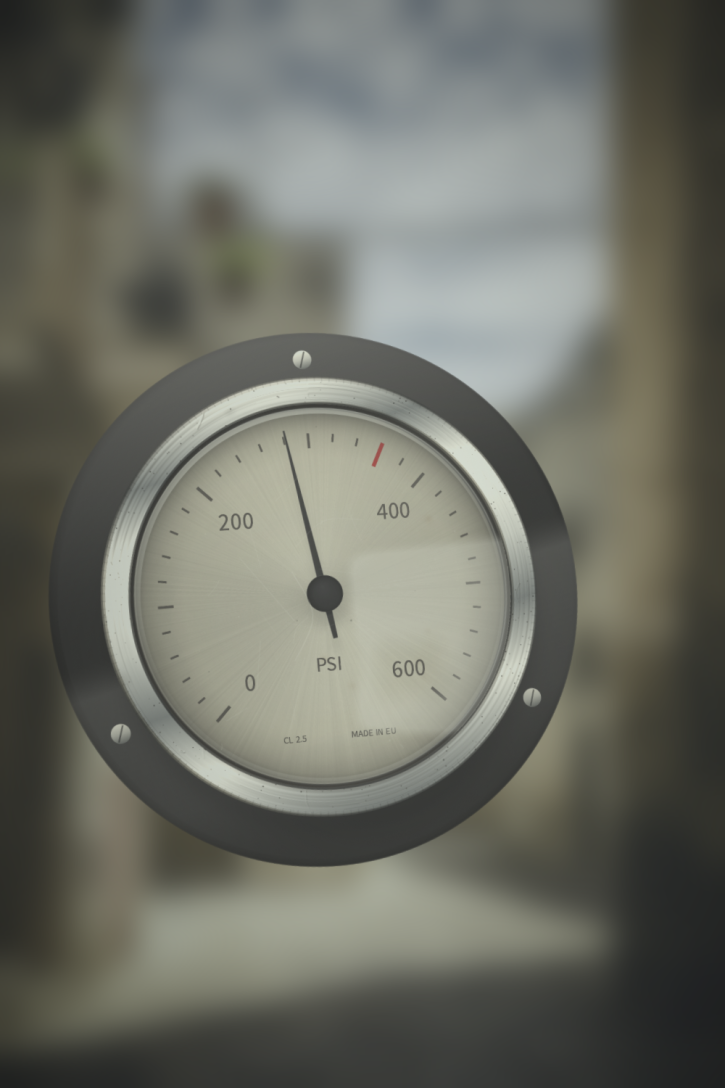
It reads value=280 unit=psi
